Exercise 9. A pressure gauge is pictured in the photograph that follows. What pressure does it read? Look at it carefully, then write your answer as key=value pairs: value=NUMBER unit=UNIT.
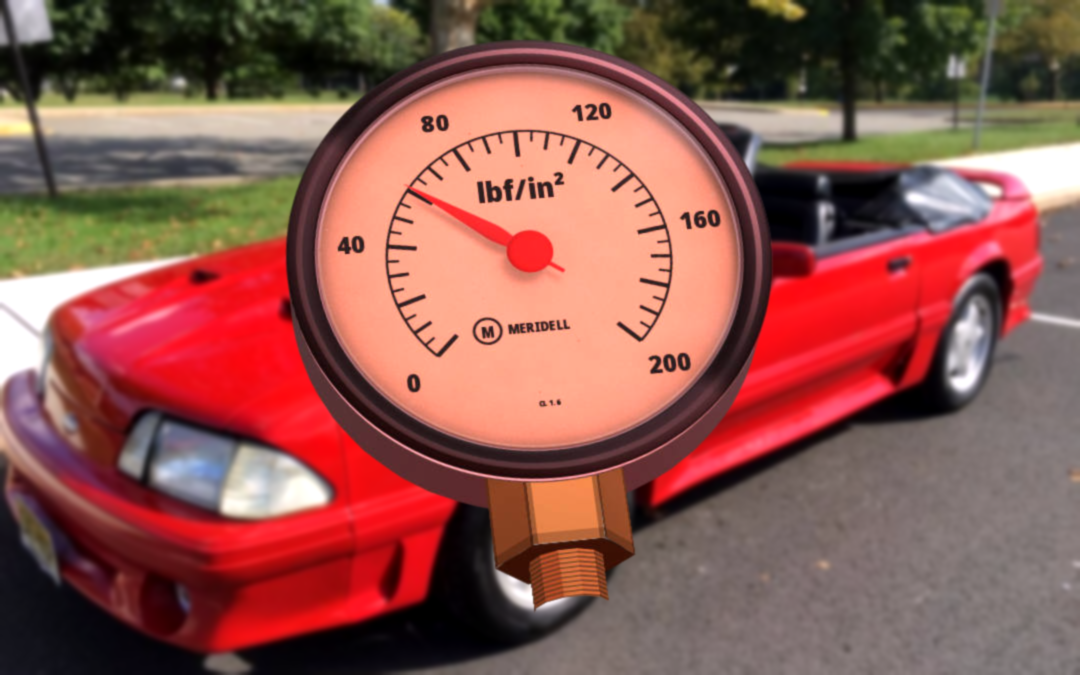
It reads value=60 unit=psi
